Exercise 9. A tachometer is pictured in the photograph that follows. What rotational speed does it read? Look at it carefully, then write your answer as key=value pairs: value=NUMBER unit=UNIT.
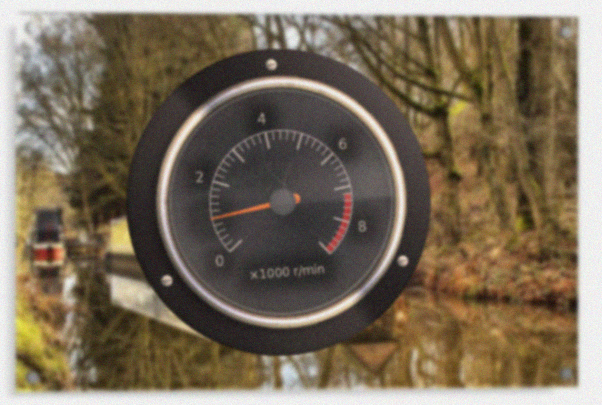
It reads value=1000 unit=rpm
